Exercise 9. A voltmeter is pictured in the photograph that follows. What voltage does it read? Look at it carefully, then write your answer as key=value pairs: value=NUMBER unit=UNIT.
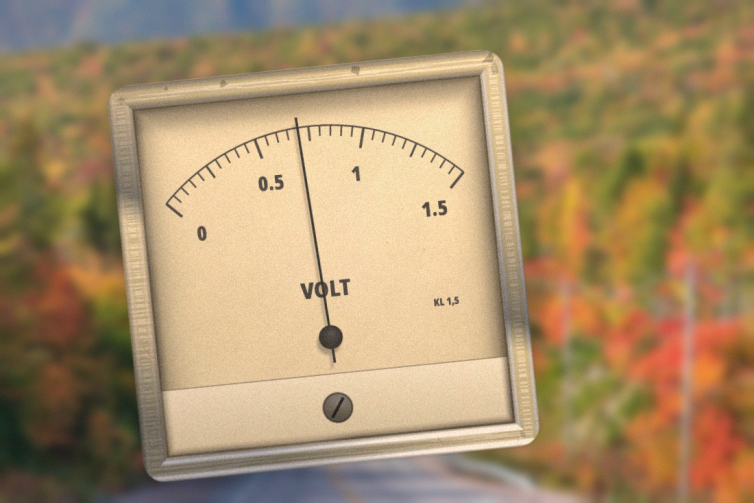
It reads value=0.7 unit=V
